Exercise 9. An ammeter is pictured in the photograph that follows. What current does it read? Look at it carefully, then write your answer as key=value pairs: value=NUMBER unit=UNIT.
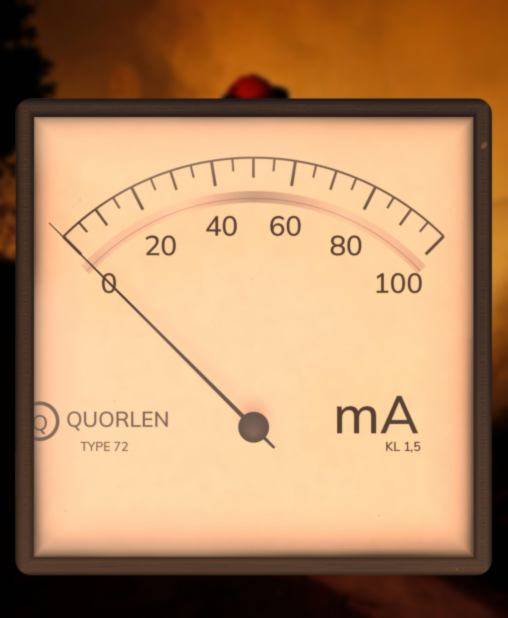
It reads value=0 unit=mA
